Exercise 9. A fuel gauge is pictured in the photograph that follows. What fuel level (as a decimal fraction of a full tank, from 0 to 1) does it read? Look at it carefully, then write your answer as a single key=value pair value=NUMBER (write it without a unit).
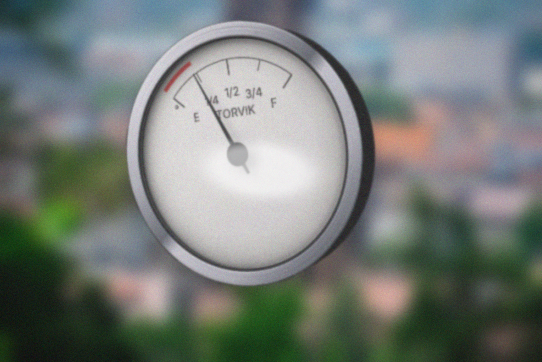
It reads value=0.25
